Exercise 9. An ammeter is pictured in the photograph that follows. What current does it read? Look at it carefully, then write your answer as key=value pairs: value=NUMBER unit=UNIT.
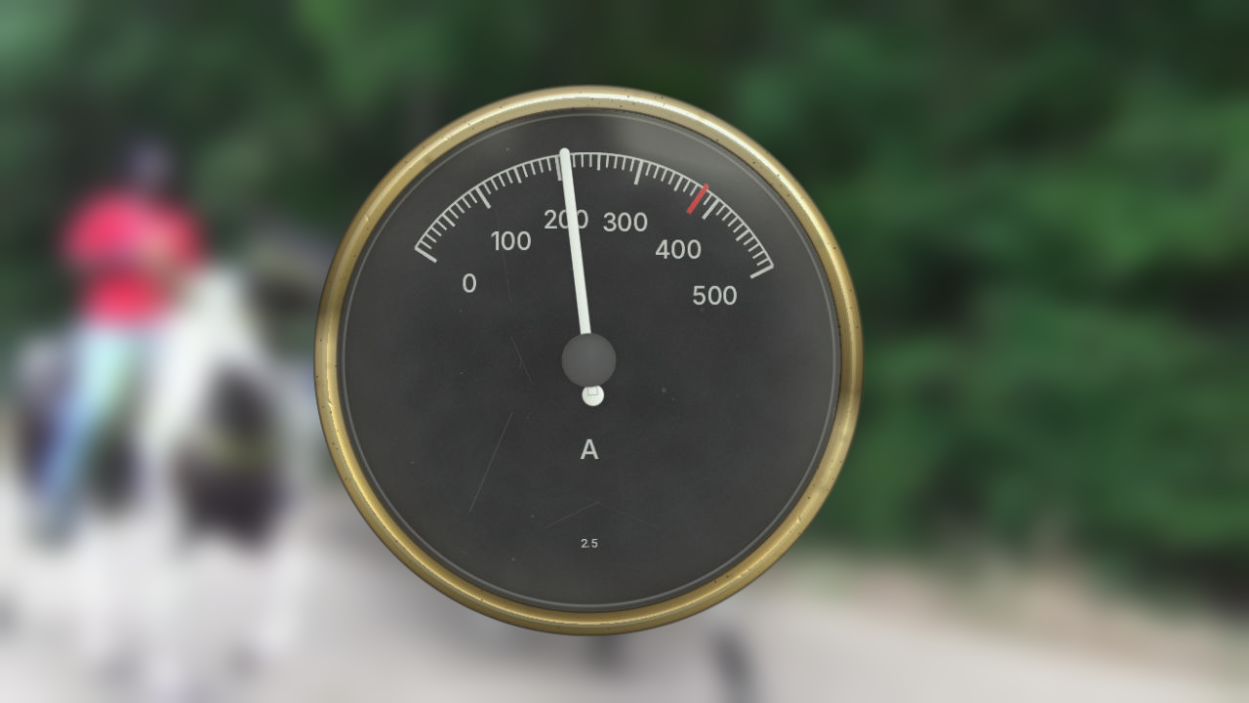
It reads value=210 unit=A
